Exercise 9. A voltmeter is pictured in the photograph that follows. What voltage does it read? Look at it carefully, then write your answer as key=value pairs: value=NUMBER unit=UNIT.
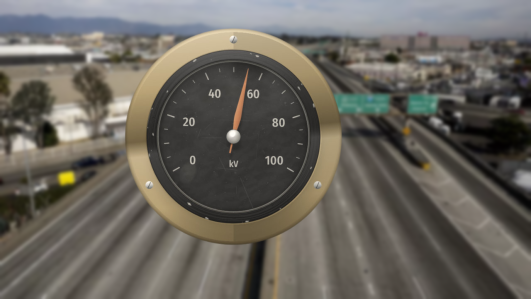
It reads value=55 unit=kV
